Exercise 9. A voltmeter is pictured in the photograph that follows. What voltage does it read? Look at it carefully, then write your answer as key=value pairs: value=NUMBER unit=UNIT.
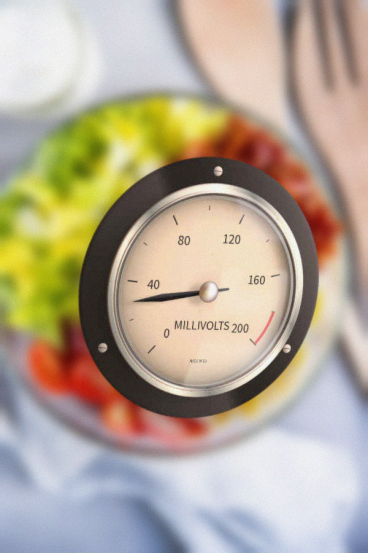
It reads value=30 unit=mV
